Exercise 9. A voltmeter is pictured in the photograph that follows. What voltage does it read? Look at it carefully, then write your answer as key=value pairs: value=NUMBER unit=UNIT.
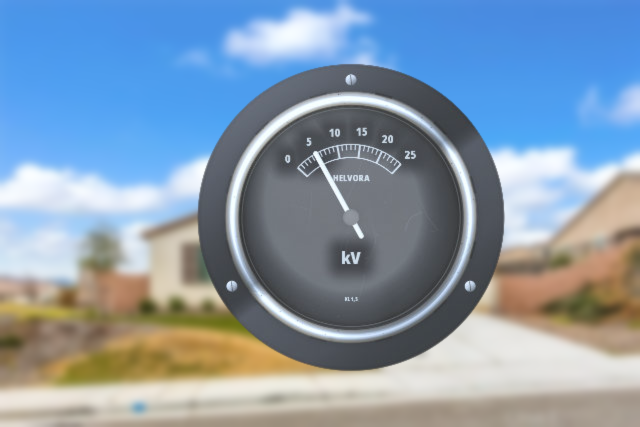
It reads value=5 unit=kV
